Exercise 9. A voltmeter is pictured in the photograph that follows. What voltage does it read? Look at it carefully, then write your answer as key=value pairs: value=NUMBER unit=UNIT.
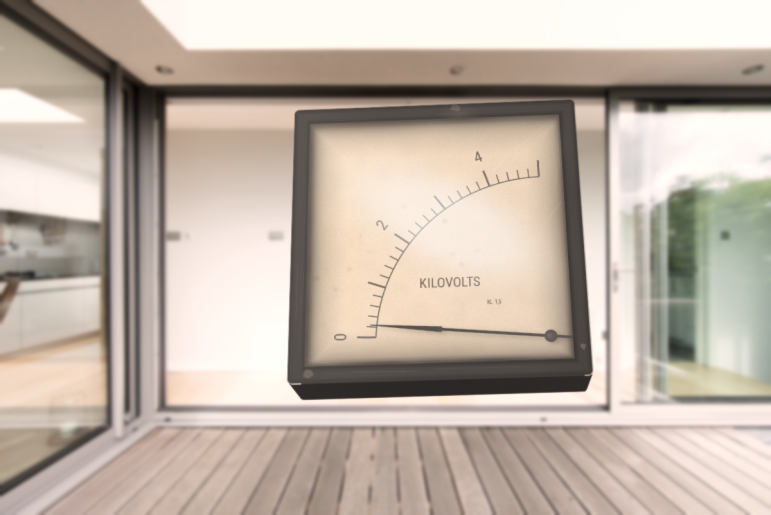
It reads value=0.2 unit=kV
